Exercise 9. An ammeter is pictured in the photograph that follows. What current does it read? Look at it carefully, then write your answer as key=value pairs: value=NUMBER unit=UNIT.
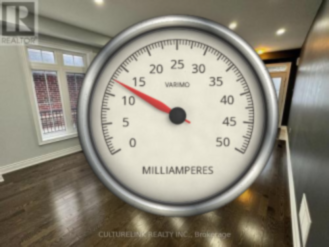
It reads value=12.5 unit=mA
